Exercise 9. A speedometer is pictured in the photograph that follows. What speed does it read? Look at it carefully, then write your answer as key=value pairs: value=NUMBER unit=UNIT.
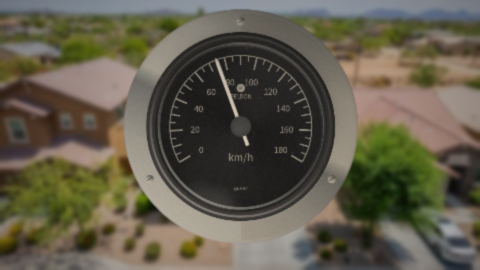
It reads value=75 unit=km/h
